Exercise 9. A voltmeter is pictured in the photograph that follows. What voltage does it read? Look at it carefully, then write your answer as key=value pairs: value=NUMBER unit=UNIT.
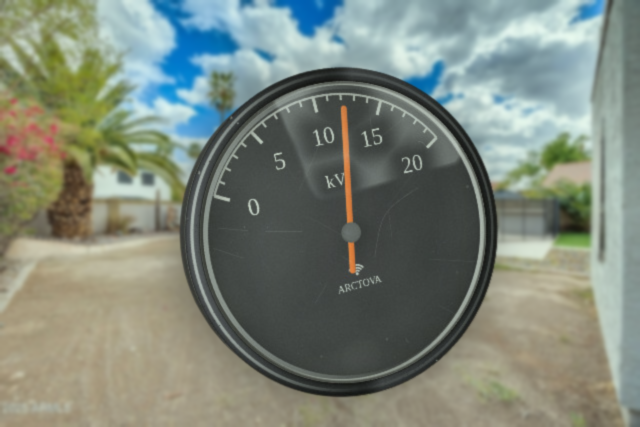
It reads value=12 unit=kV
